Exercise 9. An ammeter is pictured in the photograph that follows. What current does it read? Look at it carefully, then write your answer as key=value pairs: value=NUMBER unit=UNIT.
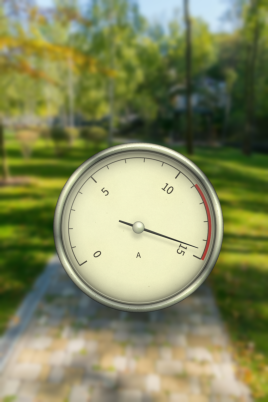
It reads value=14.5 unit=A
